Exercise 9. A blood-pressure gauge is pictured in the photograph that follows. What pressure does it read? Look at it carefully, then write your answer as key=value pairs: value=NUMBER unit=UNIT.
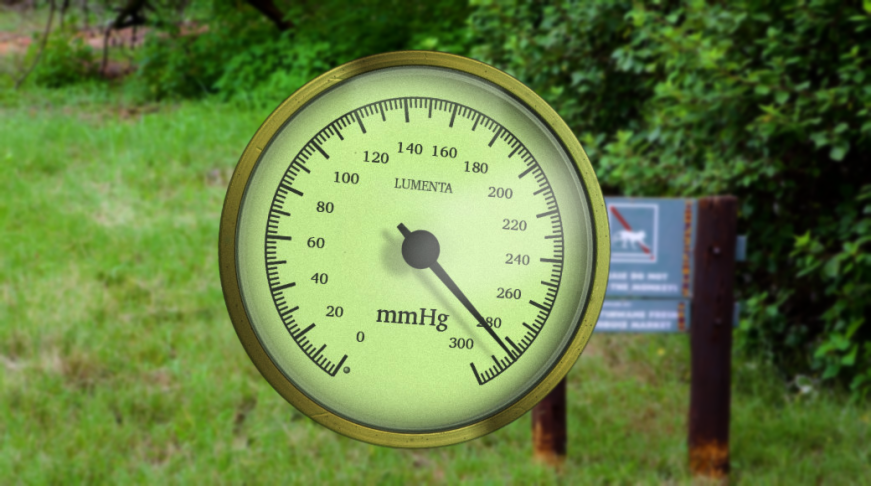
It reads value=284 unit=mmHg
